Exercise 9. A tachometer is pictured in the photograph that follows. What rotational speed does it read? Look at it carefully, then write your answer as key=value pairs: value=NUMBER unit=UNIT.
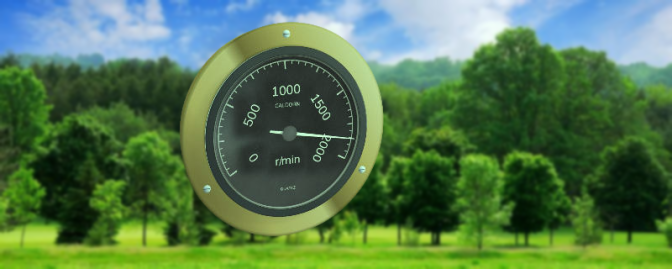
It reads value=1850 unit=rpm
